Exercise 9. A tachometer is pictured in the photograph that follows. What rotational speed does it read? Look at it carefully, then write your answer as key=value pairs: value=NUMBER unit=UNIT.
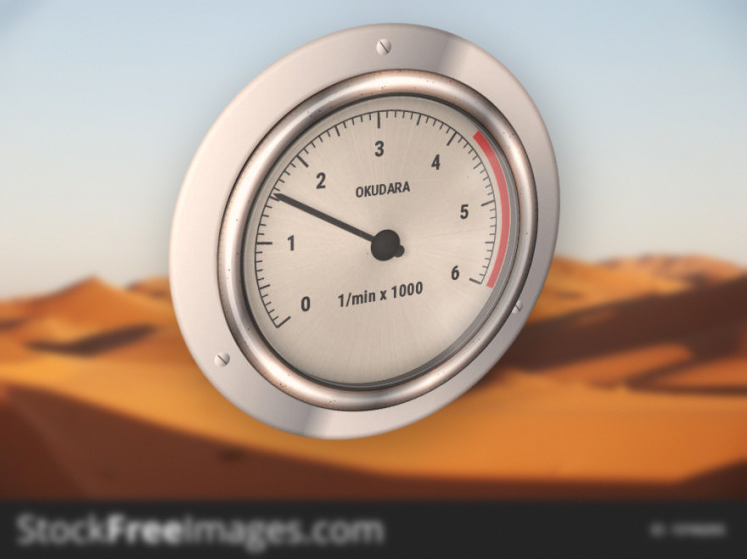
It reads value=1550 unit=rpm
